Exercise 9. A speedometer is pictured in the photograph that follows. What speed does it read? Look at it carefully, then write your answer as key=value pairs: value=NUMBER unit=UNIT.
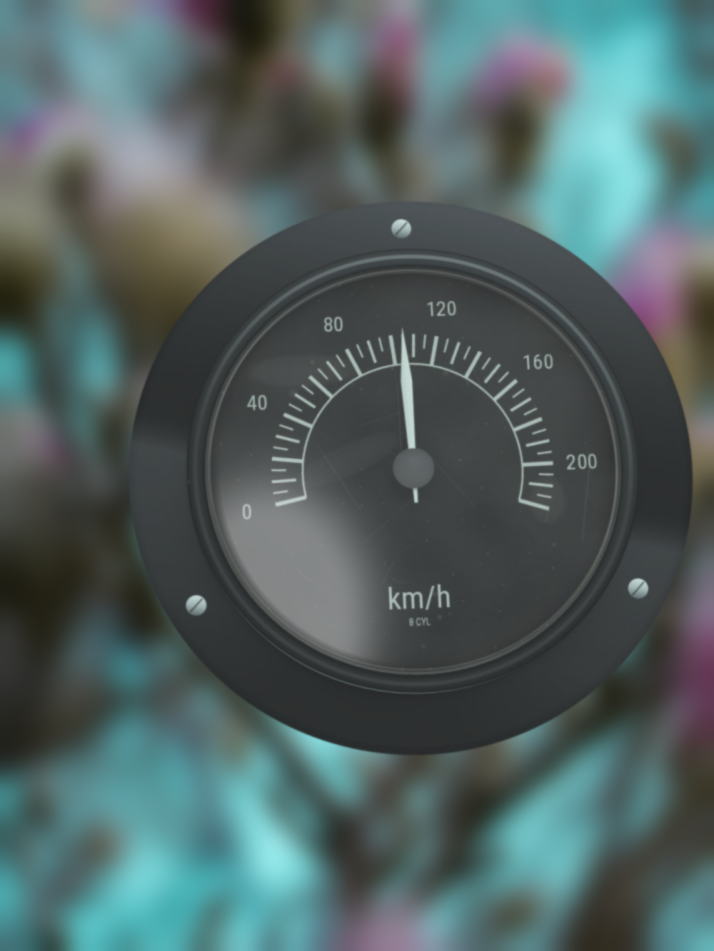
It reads value=105 unit=km/h
